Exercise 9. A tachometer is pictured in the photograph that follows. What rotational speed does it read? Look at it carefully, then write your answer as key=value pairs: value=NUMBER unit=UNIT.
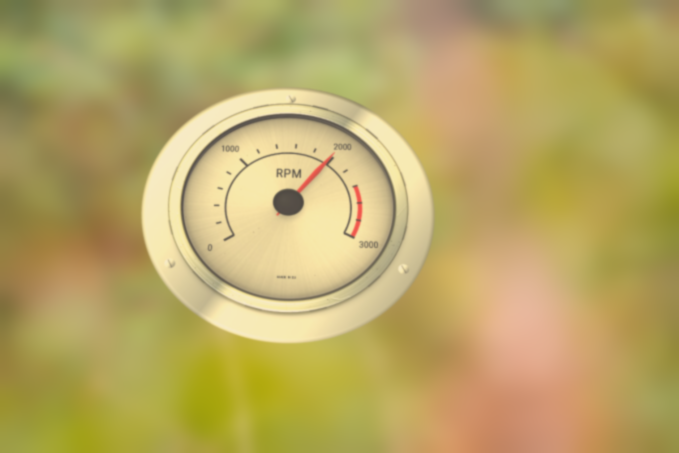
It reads value=2000 unit=rpm
